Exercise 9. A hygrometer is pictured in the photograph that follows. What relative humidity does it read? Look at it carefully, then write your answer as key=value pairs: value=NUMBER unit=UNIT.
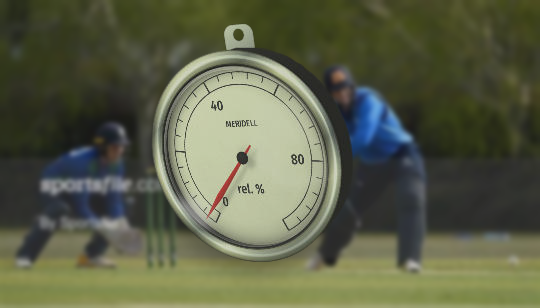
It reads value=2 unit=%
